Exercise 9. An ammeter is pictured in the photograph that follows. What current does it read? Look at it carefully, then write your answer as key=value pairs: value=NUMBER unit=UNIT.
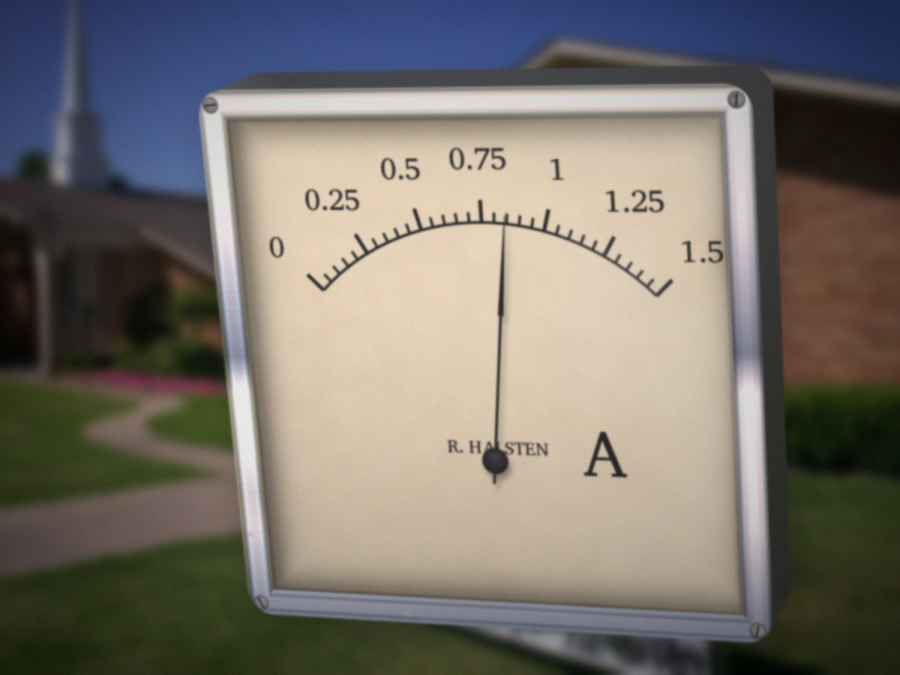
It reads value=0.85 unit=A
